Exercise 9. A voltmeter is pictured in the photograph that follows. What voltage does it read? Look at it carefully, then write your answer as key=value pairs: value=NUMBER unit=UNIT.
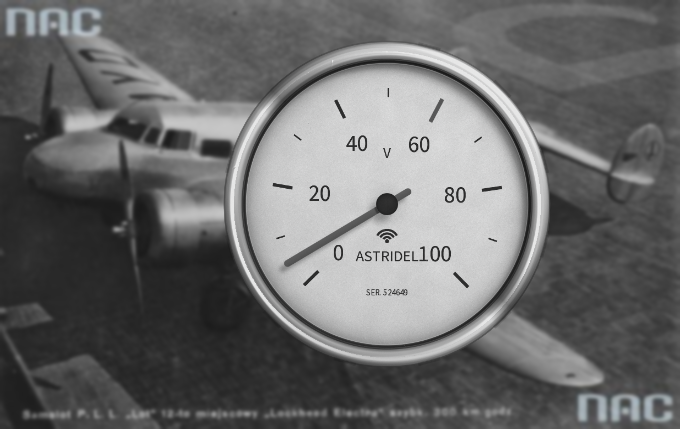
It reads value=5 unit=V
